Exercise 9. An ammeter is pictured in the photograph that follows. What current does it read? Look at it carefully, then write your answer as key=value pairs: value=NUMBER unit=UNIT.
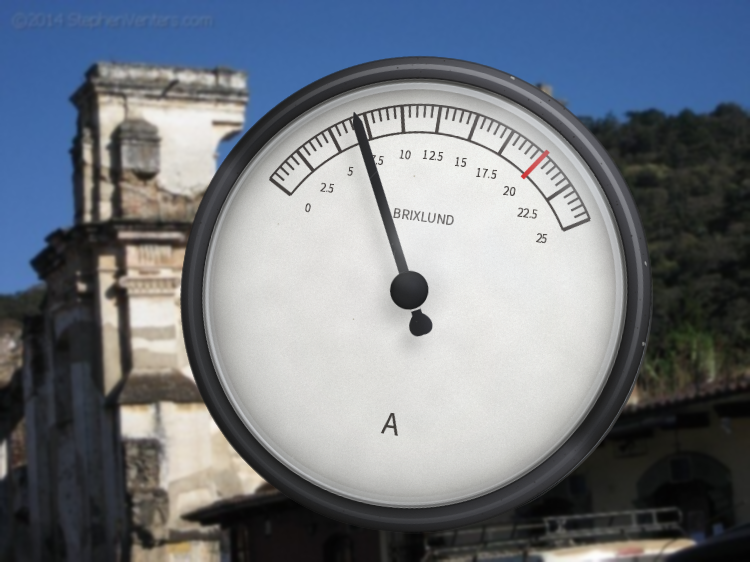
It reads value=7 unit=A
